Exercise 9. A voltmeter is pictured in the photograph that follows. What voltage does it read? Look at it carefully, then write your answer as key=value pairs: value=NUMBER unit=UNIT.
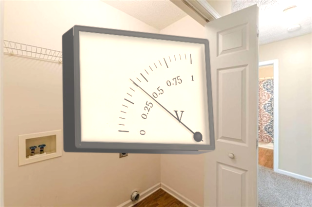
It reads value=0.4 unit=V
